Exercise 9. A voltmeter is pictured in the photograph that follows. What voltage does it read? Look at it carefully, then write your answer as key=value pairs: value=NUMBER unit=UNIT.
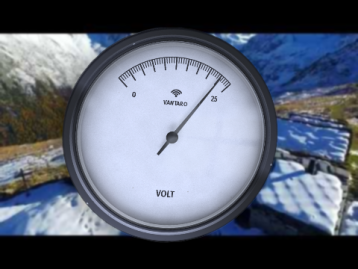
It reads value=22.5 unit=V
